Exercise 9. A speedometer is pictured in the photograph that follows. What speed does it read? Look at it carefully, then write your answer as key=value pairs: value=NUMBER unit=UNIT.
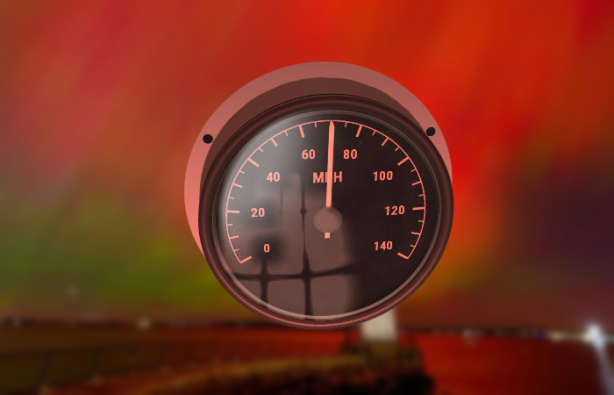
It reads value=70 unit=mph
